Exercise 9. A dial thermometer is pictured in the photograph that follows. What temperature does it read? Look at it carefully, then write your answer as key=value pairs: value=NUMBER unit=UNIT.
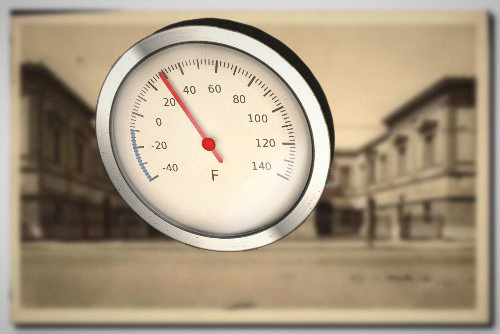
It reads value=30 unit=°F
